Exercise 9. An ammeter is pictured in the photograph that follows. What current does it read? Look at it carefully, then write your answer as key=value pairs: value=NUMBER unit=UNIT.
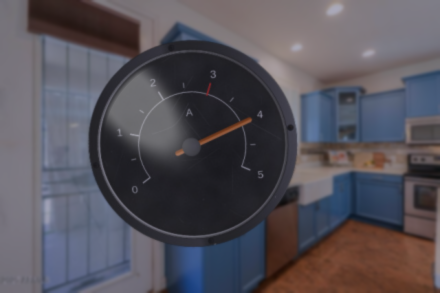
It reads value=4 unit=A
